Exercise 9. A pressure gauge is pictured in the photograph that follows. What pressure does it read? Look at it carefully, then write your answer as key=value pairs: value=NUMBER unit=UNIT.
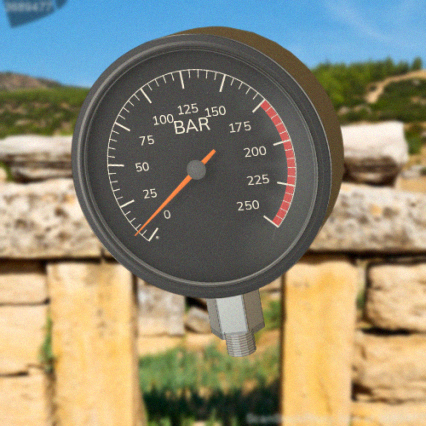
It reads value=7.5 unit=bar
